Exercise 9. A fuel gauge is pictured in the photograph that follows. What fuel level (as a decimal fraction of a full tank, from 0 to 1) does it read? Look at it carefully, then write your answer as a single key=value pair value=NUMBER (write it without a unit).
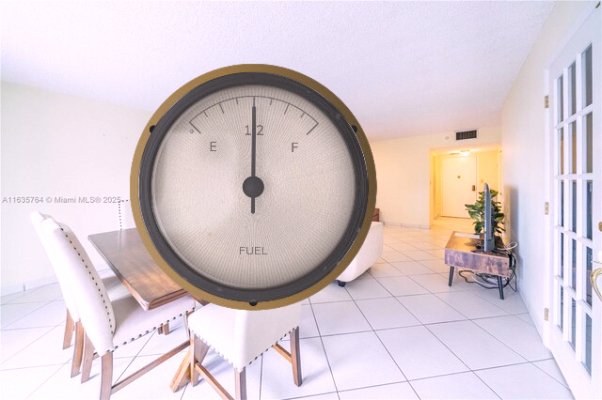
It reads value=0.5
